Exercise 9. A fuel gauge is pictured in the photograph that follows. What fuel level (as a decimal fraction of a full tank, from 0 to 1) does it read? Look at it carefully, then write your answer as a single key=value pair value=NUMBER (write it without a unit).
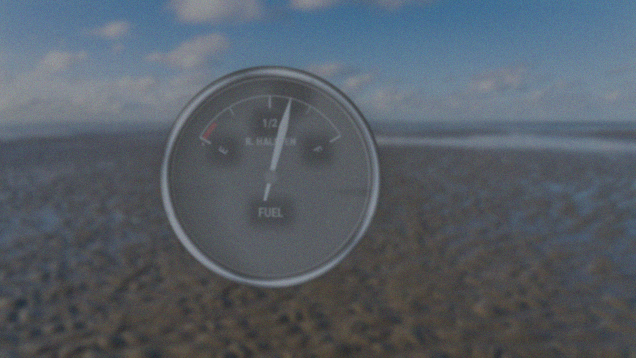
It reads value=0.625
